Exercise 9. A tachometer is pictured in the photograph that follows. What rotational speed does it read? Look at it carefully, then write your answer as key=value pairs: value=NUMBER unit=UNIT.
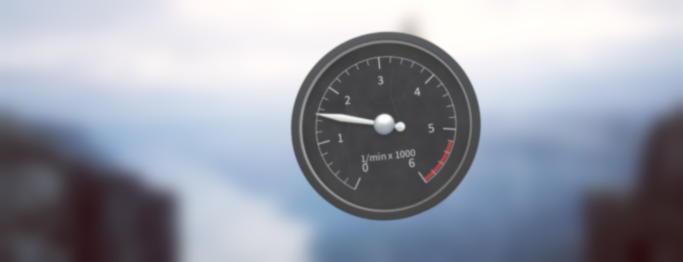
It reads value=1500 unit=rpm
